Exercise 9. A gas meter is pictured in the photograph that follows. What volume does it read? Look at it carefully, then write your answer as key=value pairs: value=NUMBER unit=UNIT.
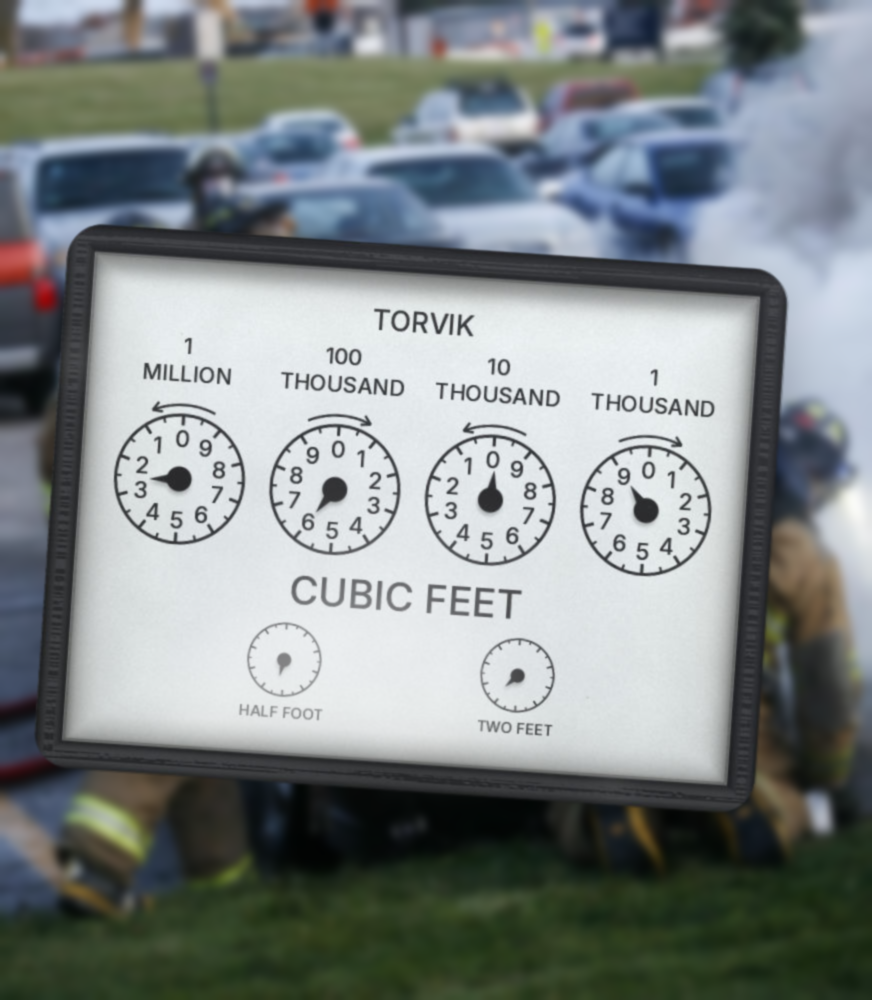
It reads value=259900 unit=ft³
